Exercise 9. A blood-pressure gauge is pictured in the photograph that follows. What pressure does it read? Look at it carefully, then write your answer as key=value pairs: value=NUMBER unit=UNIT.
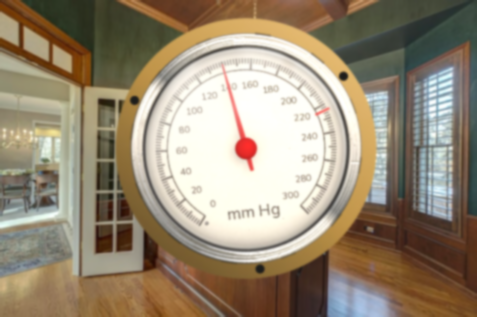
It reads value=140 unit=mmHg
